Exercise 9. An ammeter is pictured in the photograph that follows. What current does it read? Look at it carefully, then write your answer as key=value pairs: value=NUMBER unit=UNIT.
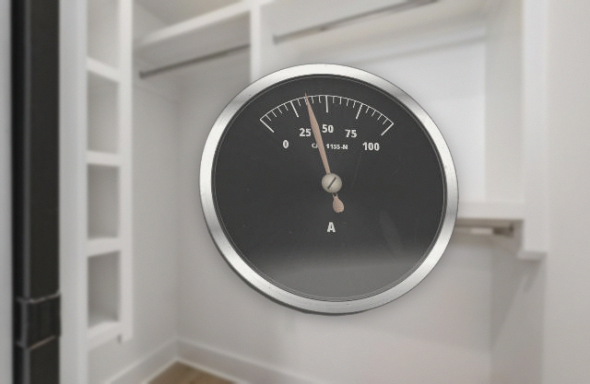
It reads value=35 unit=A
